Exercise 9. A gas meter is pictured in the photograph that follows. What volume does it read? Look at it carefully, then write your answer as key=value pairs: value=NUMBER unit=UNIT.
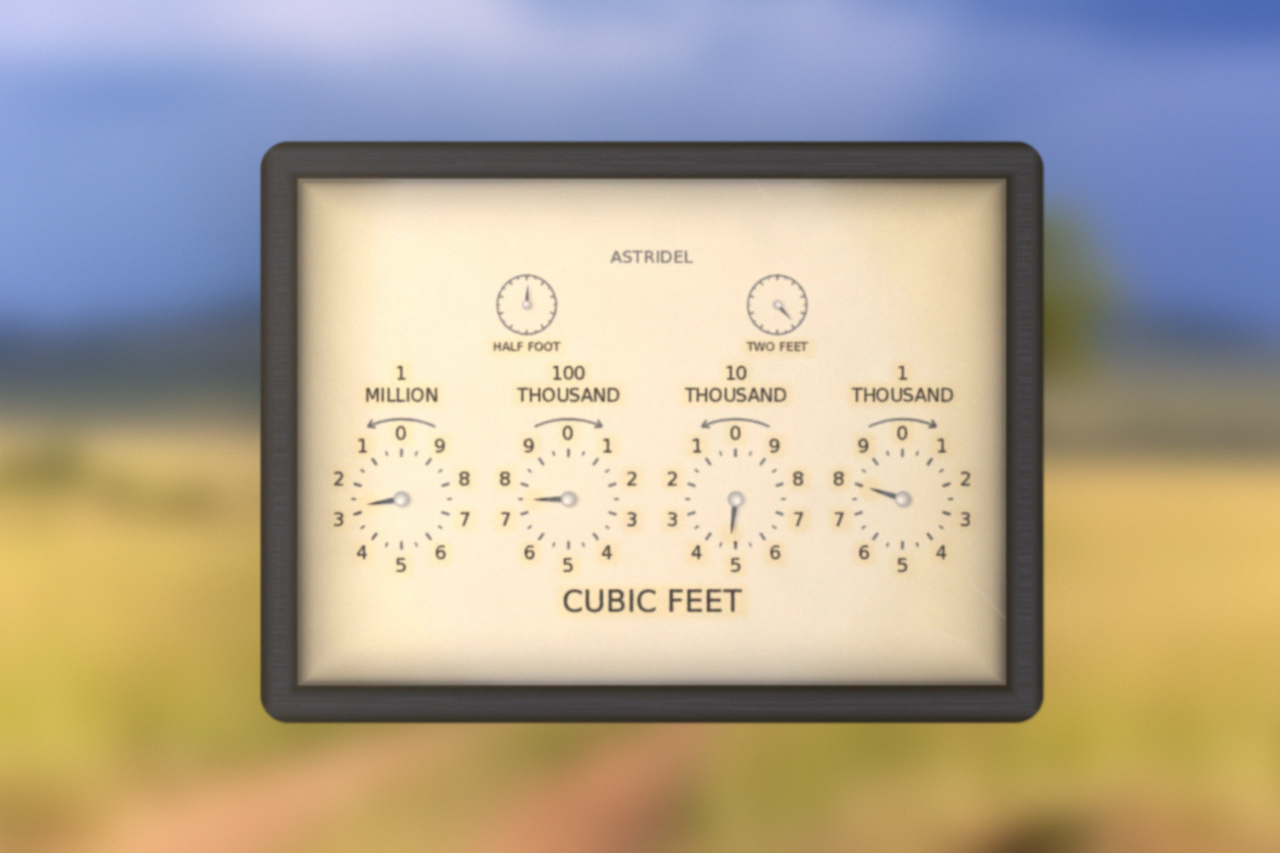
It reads value=274800 unit=ft³
